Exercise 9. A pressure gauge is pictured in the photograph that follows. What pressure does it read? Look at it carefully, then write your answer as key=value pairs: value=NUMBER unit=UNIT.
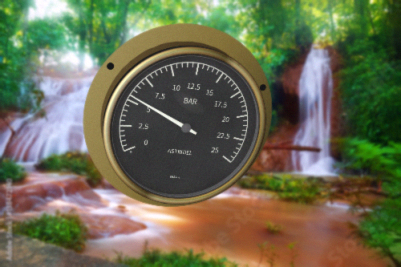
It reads value=5.5 unit=bar
